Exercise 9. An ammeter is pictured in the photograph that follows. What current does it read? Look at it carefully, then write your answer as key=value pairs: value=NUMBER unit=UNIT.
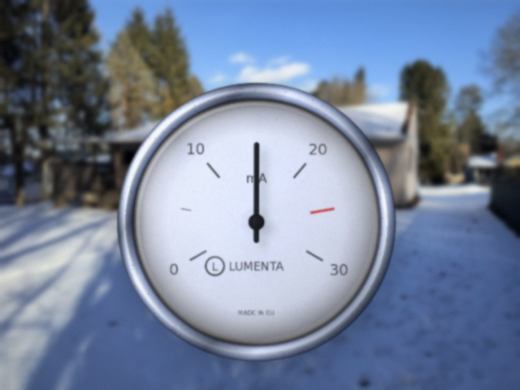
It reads value=15 unit=mA
